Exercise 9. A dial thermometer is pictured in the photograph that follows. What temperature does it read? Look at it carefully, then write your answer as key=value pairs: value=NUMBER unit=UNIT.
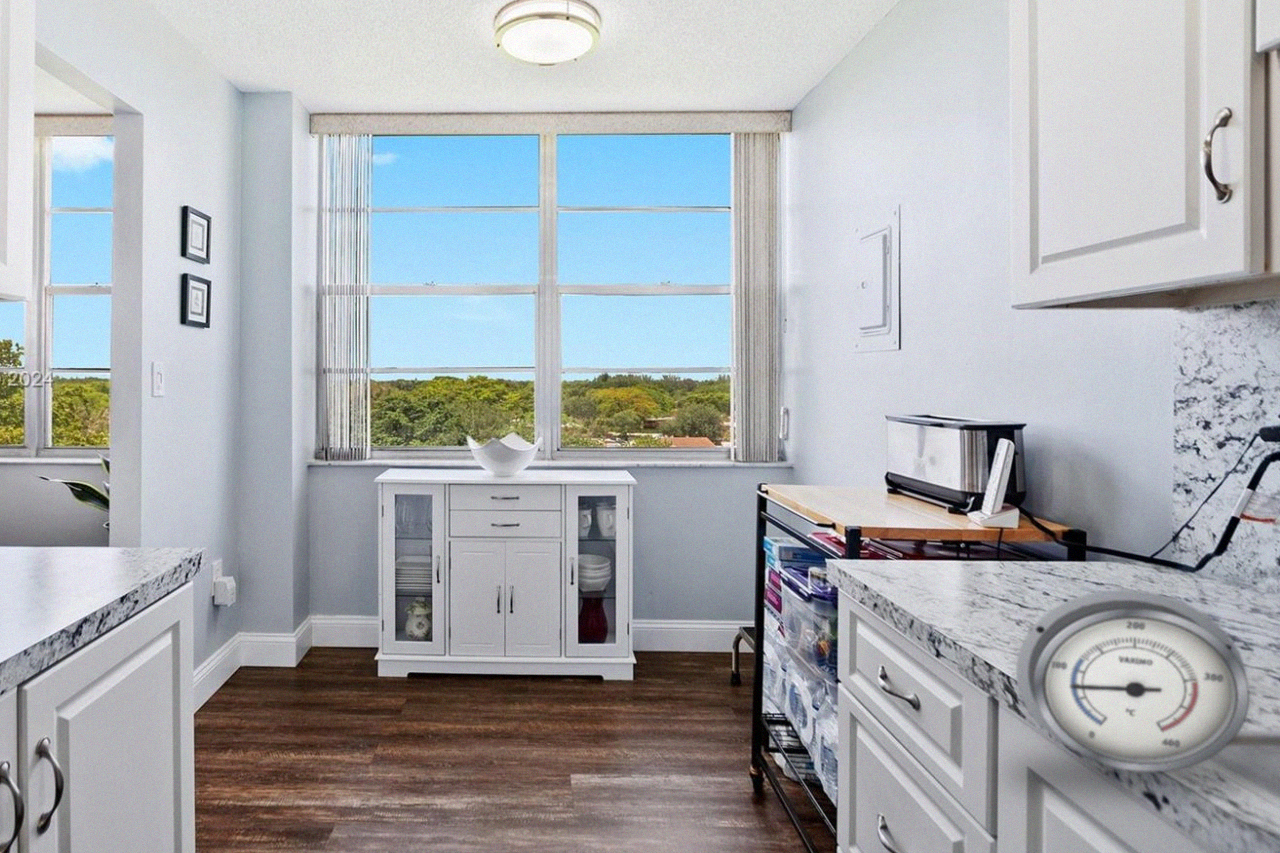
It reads value=75 unit=°C
